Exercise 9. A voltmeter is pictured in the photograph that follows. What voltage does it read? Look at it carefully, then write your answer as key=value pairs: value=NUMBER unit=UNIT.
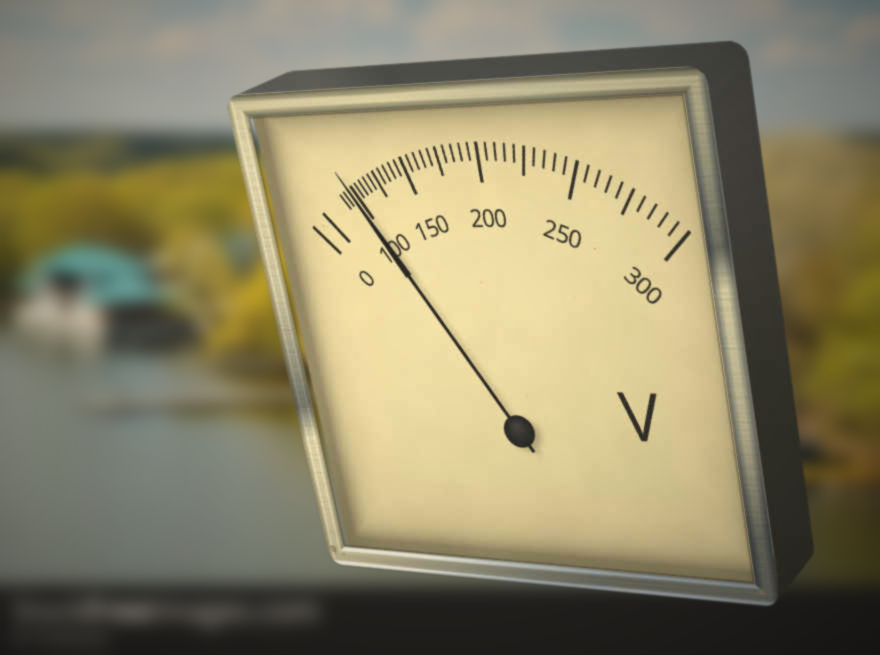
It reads value=100 unit=V
